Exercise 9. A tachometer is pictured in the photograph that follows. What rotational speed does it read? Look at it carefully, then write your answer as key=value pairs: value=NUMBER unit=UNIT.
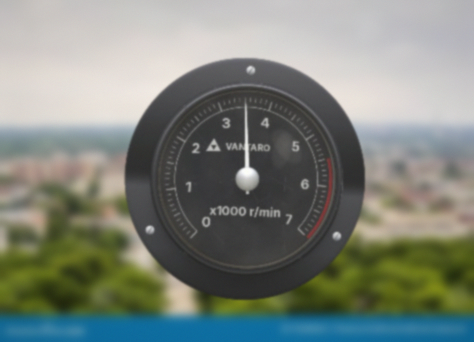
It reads value=3500 unit=rpm
